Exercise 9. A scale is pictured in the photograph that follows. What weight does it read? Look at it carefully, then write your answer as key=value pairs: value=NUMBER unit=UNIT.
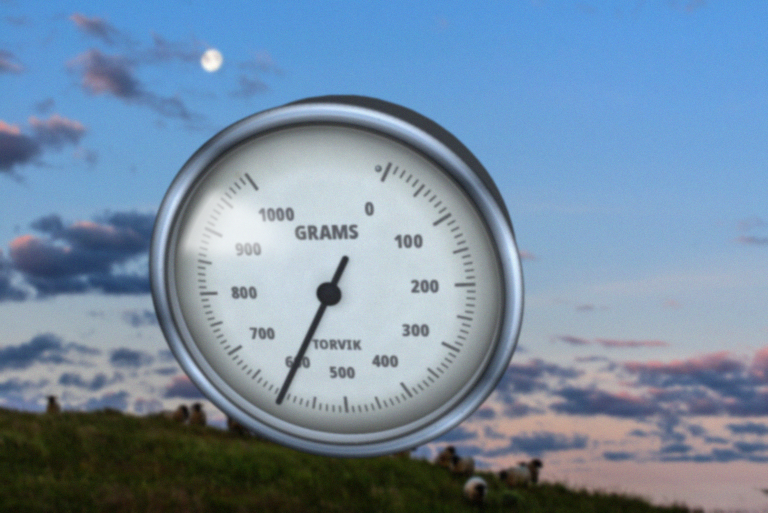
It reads value=600 unit=g
